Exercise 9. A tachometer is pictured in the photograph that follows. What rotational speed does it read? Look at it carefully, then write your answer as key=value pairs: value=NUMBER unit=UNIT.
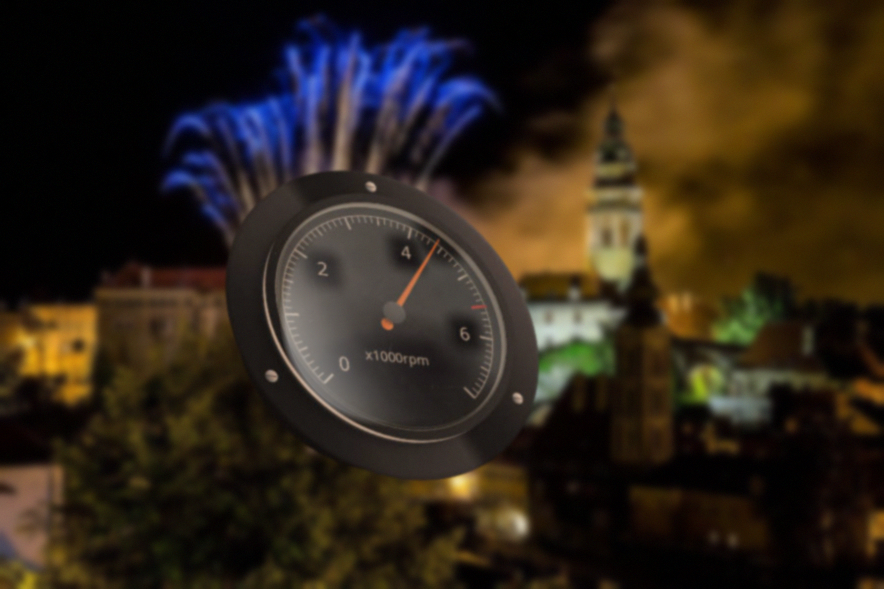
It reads value=4400 unit=rpm
